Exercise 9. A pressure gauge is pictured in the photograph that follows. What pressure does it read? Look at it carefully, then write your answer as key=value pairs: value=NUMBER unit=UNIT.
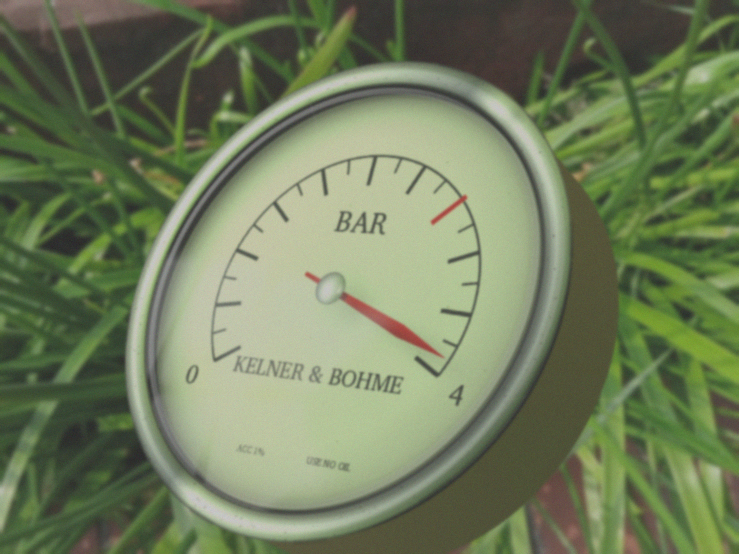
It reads value=3.9 unit=bar
